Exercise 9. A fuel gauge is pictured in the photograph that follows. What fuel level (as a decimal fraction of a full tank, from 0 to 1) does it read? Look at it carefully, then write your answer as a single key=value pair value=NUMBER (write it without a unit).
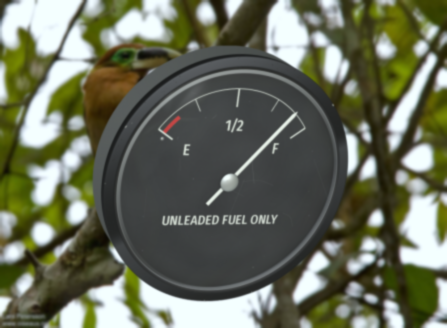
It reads value=0.875
